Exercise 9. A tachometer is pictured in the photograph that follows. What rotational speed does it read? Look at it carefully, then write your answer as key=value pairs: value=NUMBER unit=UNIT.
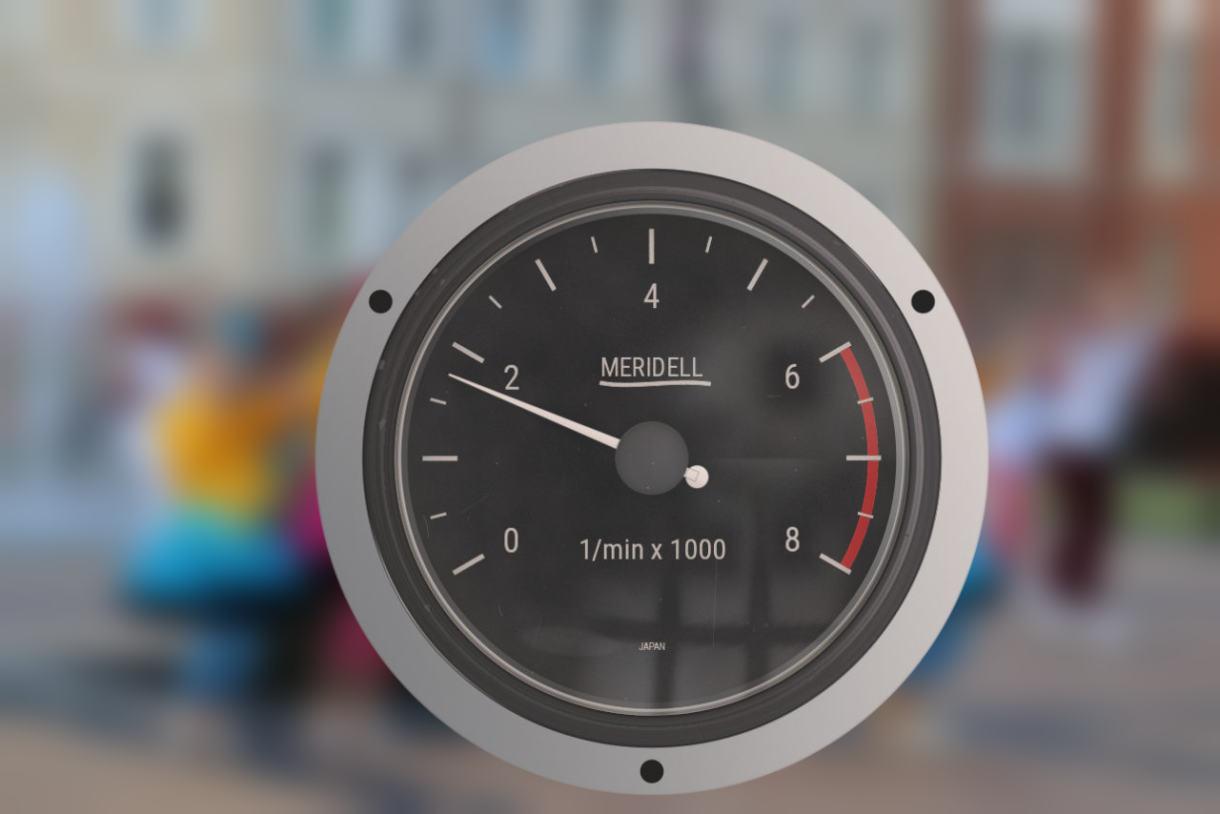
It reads value=1750 unit=rpm
